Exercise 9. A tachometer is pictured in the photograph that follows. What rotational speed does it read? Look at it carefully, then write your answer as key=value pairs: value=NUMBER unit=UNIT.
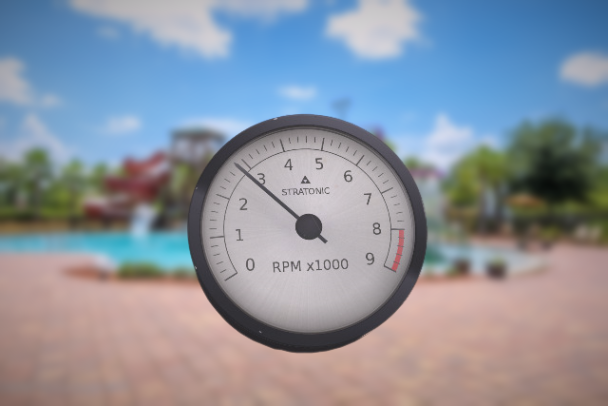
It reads value=2800 unit=rpm
